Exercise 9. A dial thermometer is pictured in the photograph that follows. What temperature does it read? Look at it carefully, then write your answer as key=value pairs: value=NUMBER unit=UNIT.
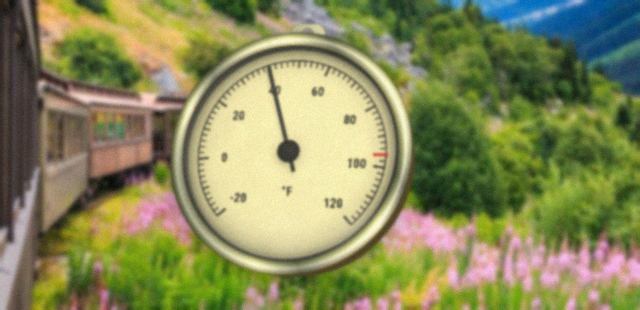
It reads value=40 unit=°F
